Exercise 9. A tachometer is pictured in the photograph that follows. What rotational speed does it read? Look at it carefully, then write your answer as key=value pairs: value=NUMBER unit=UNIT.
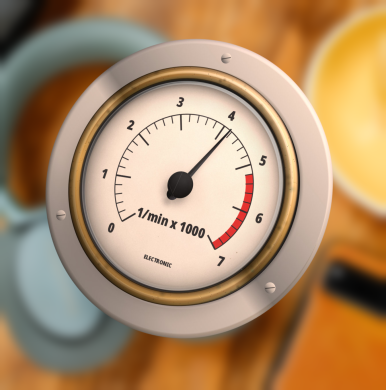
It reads value=4200 unit=rpm
